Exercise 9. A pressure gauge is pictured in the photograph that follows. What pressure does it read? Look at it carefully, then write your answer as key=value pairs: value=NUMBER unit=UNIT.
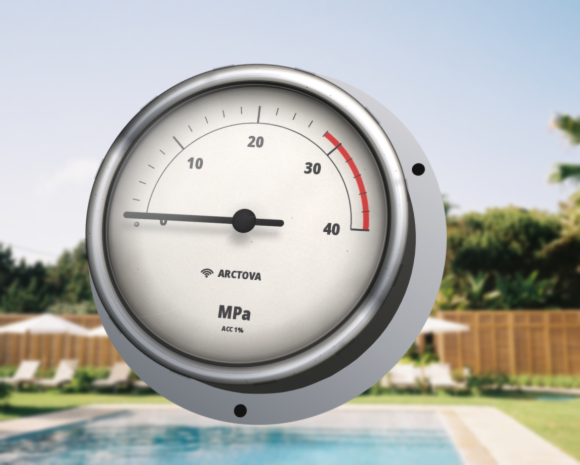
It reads value=0 unit=MPa
